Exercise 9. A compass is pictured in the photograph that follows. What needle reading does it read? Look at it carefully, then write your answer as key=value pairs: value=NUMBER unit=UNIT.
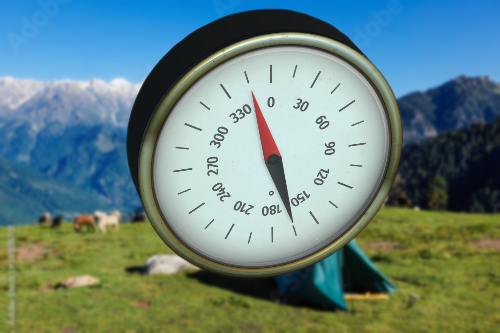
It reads value=345 unit=°
